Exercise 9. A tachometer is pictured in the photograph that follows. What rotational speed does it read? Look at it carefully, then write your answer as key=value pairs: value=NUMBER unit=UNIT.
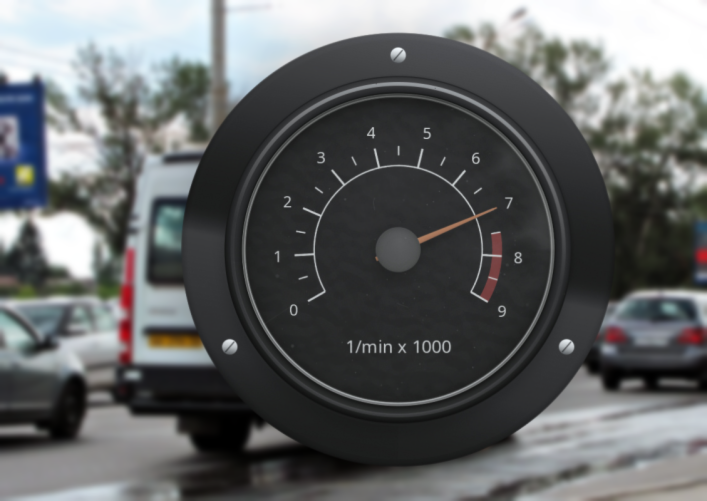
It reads value=7000 unit=rpm
